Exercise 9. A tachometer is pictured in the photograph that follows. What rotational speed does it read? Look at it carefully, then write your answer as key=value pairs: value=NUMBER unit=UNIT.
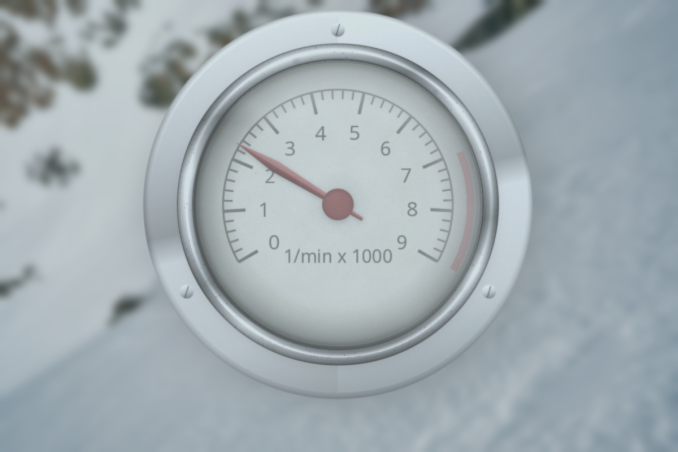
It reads value=2300 unit=rpm
